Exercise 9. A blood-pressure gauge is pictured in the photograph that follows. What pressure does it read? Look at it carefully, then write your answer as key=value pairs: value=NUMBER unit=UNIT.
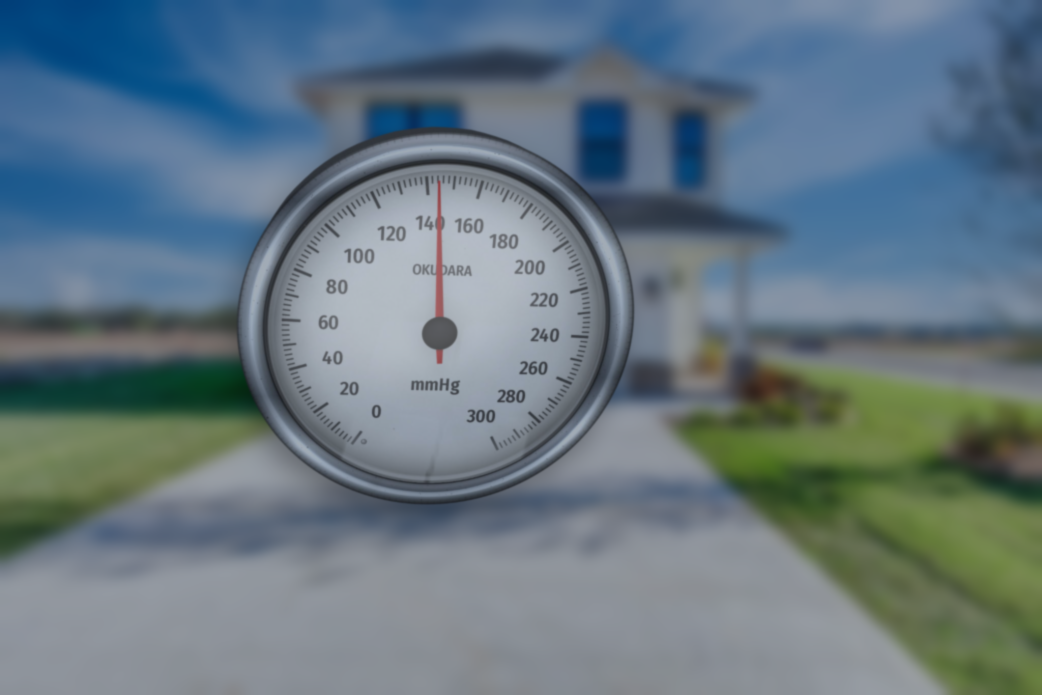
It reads value=144 unit=mmHg
